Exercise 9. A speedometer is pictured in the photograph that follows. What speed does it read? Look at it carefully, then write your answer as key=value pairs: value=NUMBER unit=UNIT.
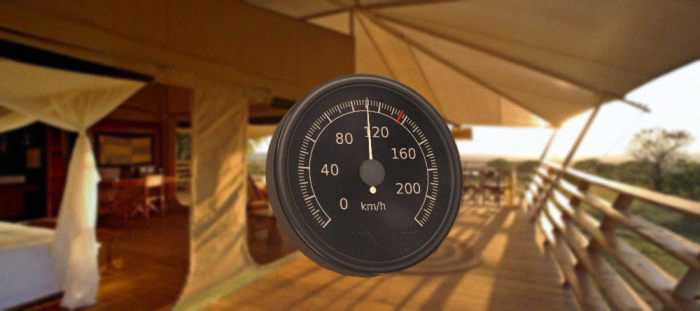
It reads value=110 unit=km/h
